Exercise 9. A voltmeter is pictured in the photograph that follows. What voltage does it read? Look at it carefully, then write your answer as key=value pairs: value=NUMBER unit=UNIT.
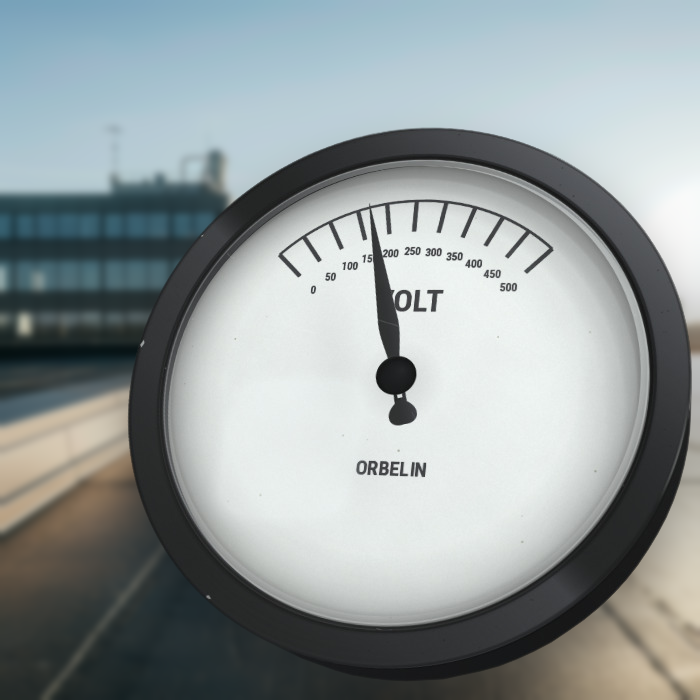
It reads value=175 unit=V
